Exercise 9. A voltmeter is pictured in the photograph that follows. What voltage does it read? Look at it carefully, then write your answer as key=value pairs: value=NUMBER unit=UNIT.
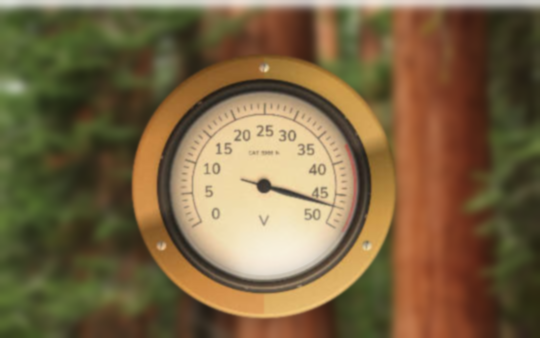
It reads value=47 unit=V
